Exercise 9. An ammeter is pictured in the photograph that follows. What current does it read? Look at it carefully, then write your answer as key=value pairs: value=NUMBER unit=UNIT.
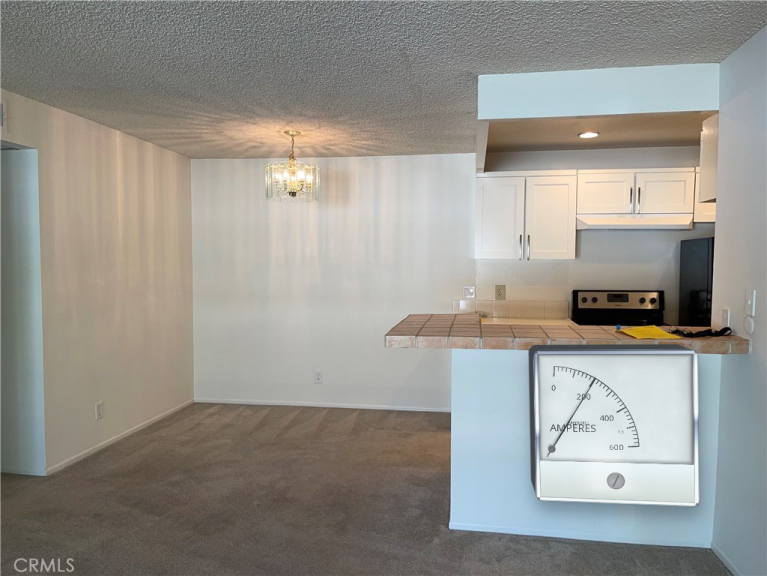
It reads value=200 unit=A
